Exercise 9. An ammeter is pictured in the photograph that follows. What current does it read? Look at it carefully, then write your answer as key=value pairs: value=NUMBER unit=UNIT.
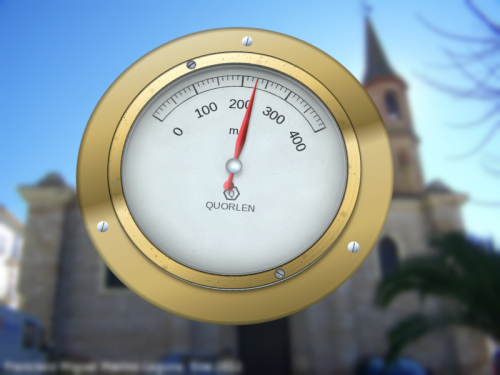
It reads value=230 unit=mA
